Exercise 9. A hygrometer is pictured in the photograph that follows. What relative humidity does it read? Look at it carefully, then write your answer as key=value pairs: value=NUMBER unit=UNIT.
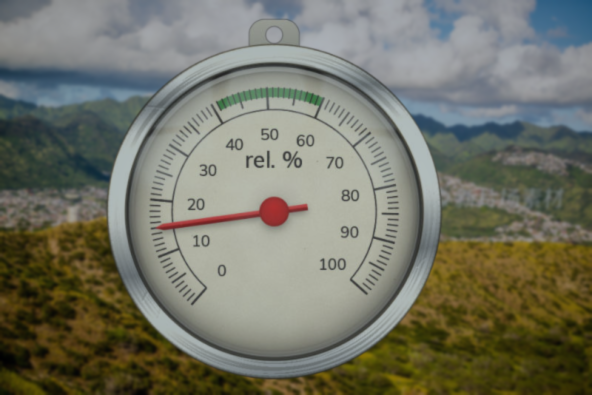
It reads value=15 unit=%
